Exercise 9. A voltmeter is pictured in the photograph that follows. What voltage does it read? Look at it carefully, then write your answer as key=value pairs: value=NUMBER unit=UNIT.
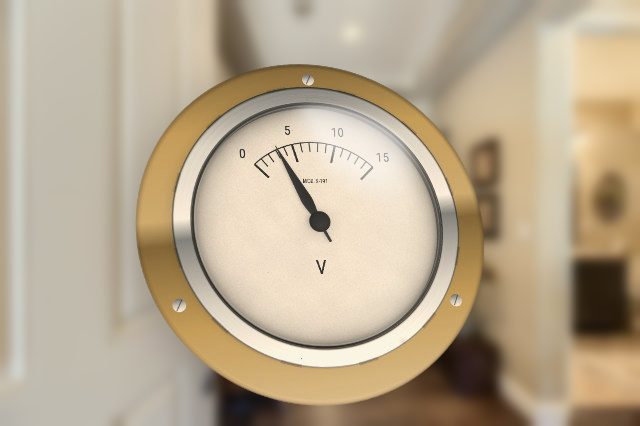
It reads value=3 unit=V
